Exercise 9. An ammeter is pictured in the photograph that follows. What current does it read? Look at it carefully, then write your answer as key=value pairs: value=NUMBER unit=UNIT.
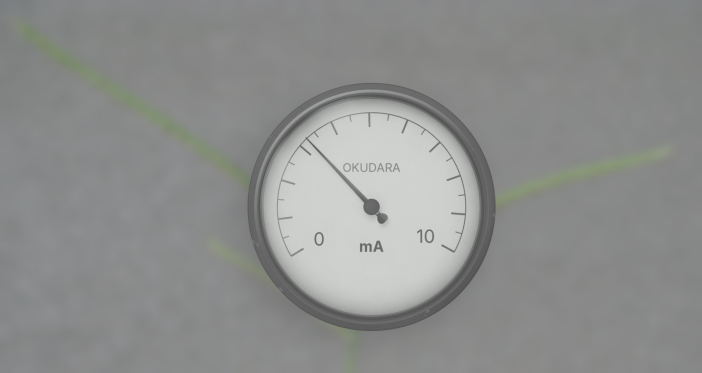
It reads value=3.25 unit=mA
